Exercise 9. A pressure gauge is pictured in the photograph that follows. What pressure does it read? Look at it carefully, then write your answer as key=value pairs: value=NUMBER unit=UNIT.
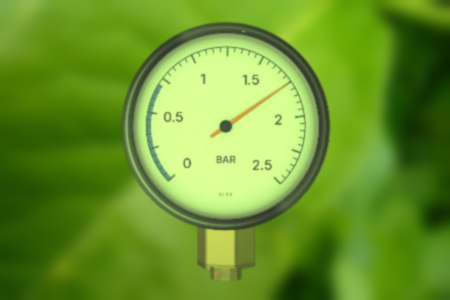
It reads value=1.75 unit=bar
